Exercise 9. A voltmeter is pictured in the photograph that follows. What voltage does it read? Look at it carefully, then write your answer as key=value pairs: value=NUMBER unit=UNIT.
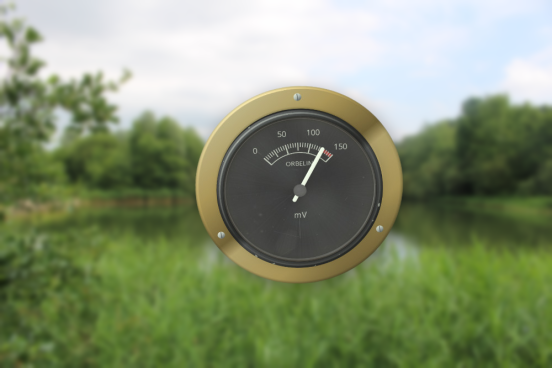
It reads value=125 unit=mV
